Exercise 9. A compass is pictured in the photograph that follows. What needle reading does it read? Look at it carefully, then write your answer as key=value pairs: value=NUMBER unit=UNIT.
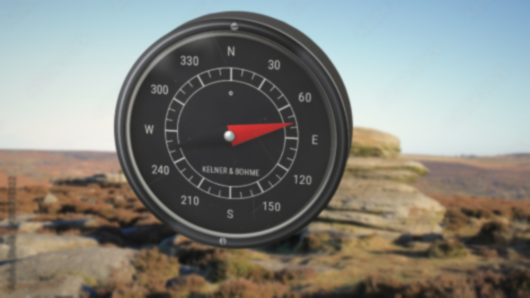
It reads value=75 unit=°
